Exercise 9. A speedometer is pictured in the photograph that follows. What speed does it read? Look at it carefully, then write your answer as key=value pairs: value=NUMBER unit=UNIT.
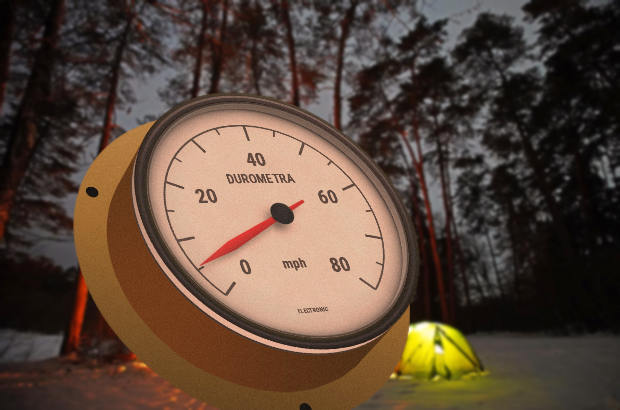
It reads value=5 unit=mph
